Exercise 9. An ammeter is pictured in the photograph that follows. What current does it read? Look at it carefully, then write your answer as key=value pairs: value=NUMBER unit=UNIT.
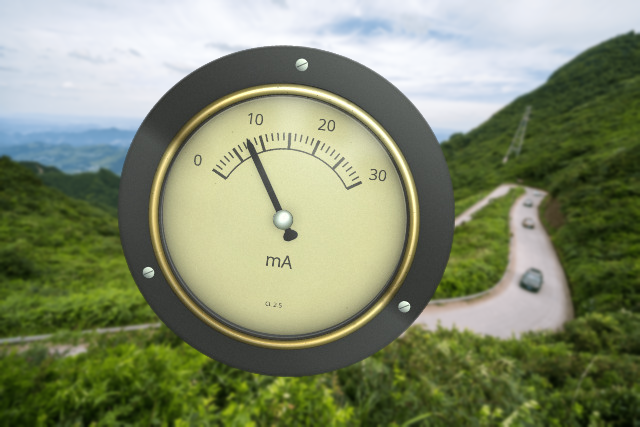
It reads value=8 unit=mA
